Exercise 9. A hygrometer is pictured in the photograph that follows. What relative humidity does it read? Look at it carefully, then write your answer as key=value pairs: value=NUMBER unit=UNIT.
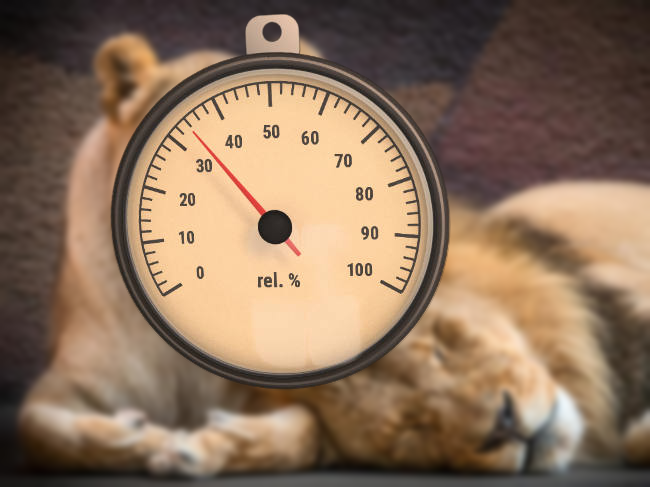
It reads value=34 unit=%
